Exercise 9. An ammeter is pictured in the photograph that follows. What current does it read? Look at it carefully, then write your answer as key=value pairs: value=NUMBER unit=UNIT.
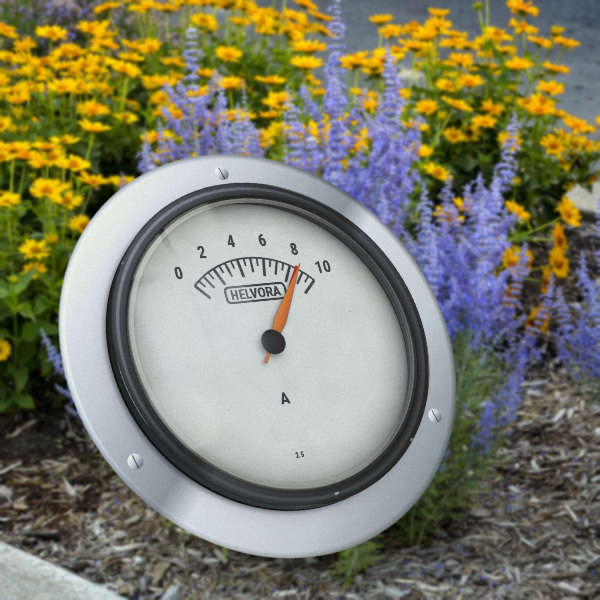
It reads value=8.5 unit=A
